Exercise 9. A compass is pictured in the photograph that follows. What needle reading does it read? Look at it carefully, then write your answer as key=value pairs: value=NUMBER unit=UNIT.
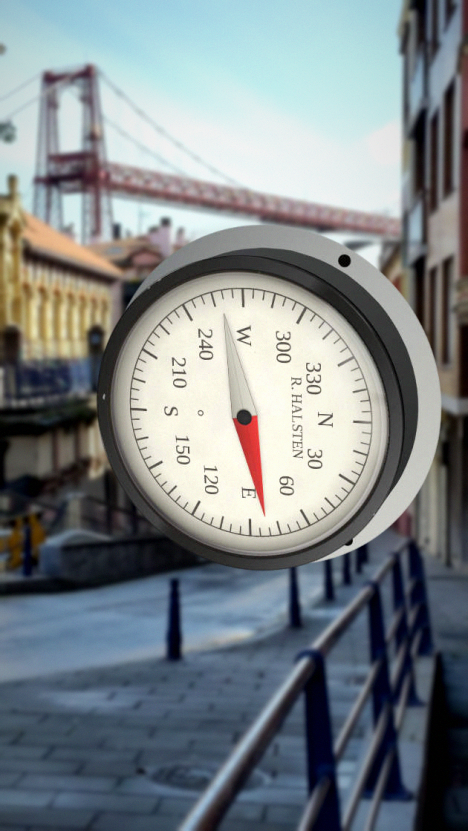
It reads value=80 unit=°
